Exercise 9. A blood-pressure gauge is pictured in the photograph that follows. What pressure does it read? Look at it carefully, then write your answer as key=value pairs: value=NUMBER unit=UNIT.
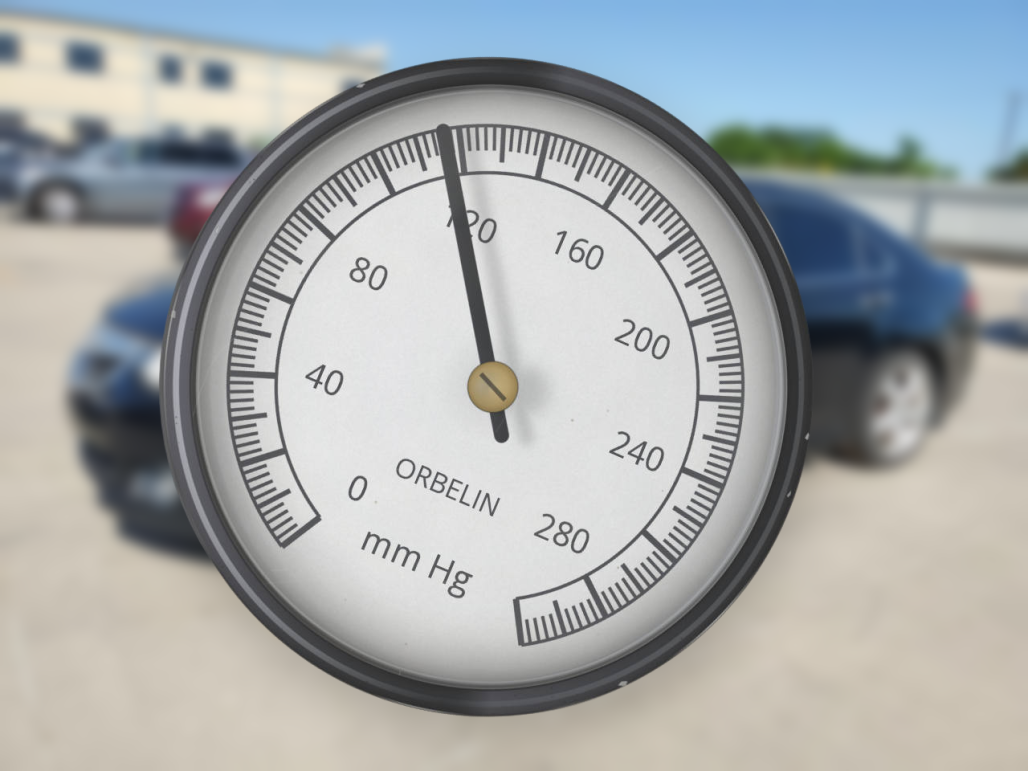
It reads value=116 unit=mmHg
